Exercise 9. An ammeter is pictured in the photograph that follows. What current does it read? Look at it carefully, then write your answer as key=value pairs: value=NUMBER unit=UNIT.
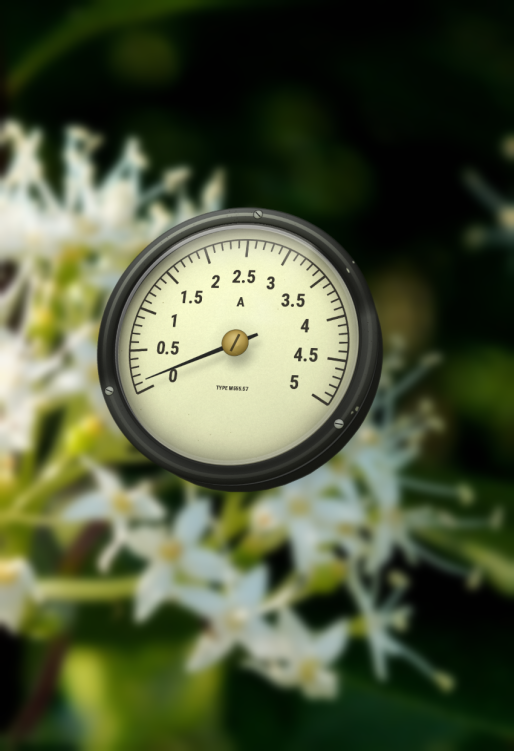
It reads value=0.1 unit=A
